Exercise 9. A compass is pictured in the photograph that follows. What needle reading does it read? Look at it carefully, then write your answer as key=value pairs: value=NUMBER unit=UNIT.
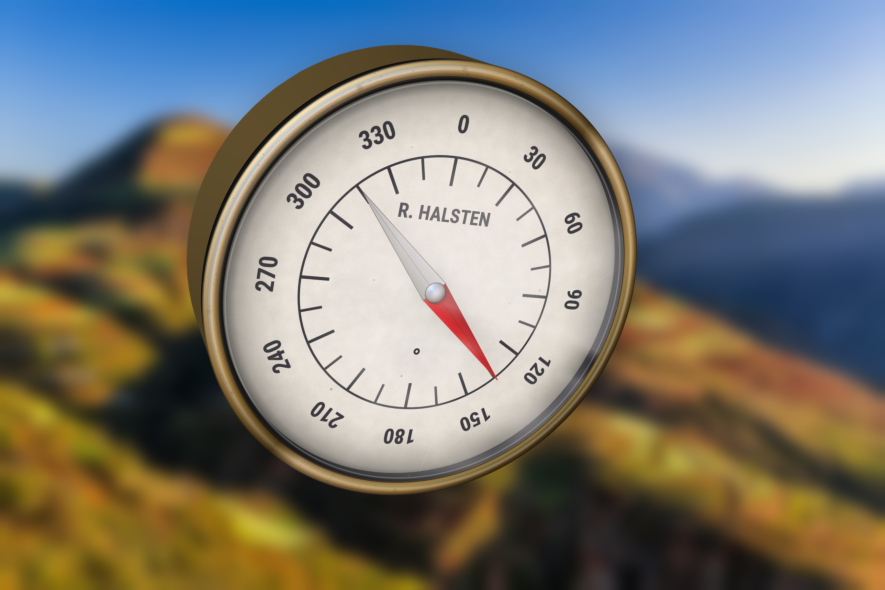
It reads value=135 unit=°
